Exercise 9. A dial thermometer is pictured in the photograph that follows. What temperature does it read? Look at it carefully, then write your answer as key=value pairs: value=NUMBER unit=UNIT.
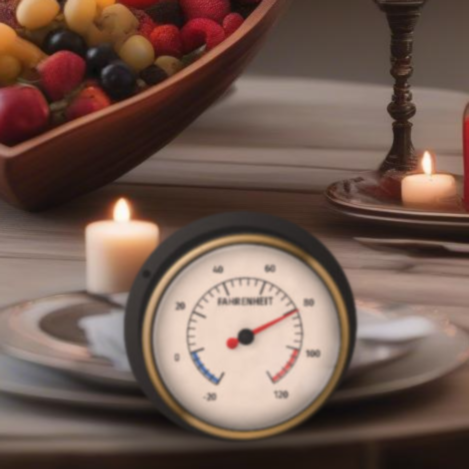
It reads value=80 unit=°F
